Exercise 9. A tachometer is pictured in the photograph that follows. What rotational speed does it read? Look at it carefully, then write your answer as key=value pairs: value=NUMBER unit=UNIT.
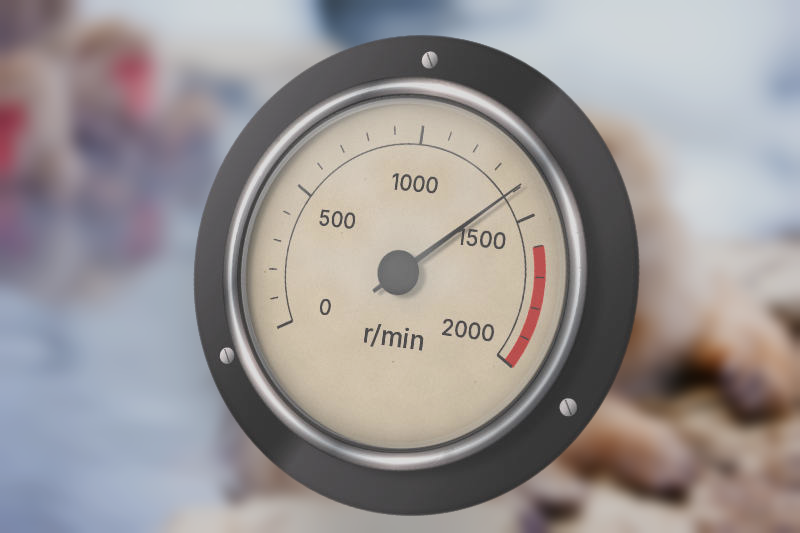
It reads value=1400 unit=rpm
